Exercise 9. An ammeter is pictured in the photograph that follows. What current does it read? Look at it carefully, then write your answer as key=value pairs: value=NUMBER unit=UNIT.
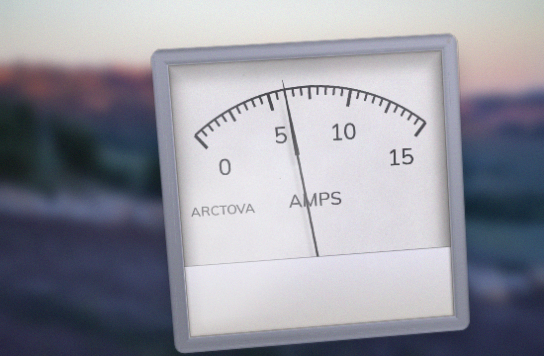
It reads value=6 unit=A
